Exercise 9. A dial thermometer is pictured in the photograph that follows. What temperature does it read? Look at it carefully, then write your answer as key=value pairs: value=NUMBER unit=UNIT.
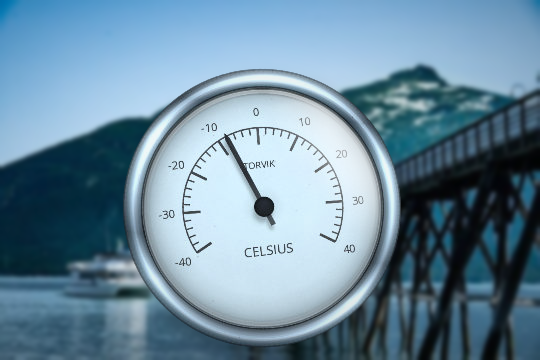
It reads value=-8 unit=°C
